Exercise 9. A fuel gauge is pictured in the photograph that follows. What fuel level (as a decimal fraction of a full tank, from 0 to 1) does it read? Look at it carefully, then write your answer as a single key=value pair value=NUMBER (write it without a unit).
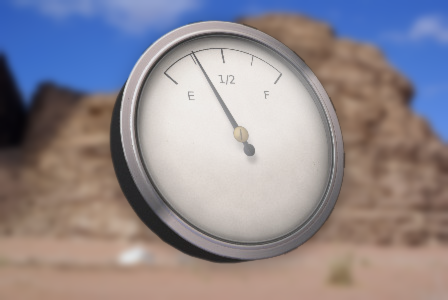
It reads value=0.25
